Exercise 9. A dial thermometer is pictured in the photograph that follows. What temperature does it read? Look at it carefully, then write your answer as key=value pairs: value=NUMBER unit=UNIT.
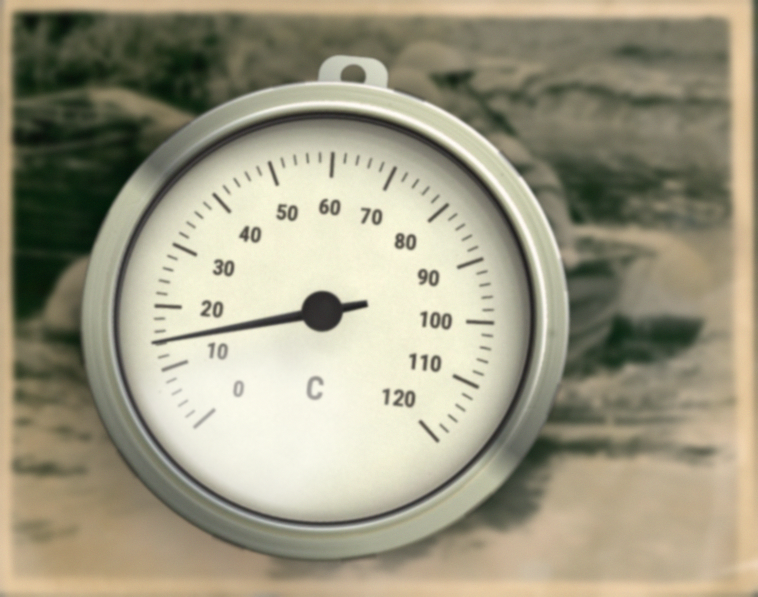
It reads value=14 unit=°C
